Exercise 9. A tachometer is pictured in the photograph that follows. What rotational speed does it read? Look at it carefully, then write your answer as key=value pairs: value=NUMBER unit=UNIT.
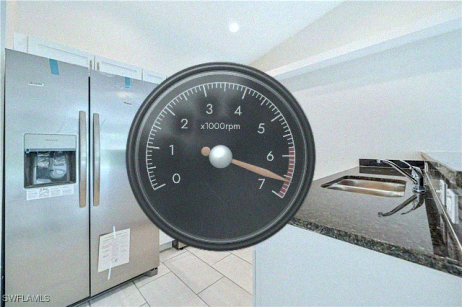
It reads value=6600 unit=rpm
